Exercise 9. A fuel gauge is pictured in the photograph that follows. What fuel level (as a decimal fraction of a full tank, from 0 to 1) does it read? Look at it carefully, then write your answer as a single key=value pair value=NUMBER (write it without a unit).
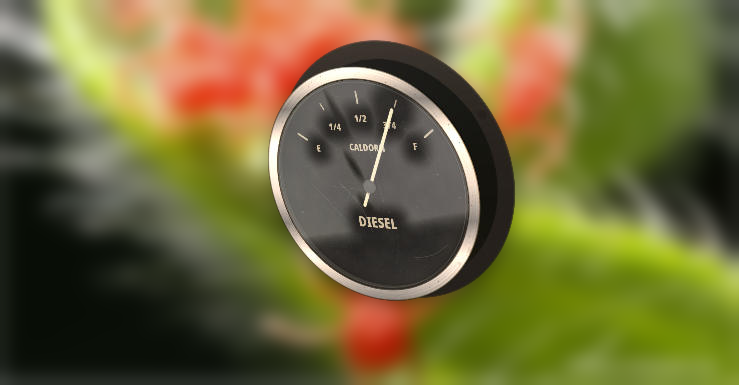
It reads value=0.75
